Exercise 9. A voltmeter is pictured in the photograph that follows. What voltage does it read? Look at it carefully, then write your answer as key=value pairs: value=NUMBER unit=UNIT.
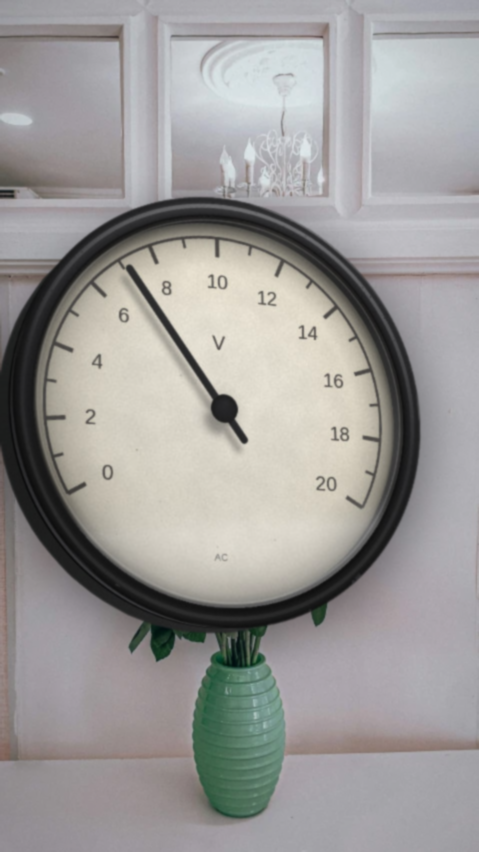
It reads value=7 unit=V
